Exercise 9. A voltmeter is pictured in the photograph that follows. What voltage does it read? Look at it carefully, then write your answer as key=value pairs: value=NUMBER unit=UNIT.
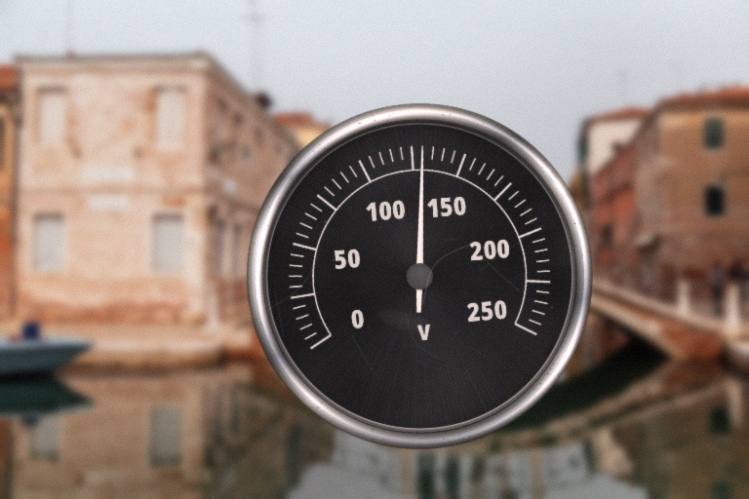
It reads value=130 unit=V
